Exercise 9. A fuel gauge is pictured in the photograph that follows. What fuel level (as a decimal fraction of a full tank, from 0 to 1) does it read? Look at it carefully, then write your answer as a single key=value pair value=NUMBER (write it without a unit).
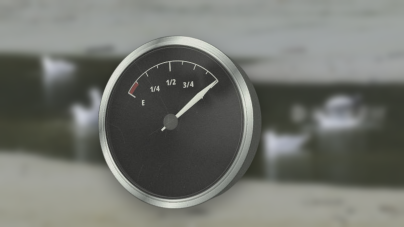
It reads value=1
